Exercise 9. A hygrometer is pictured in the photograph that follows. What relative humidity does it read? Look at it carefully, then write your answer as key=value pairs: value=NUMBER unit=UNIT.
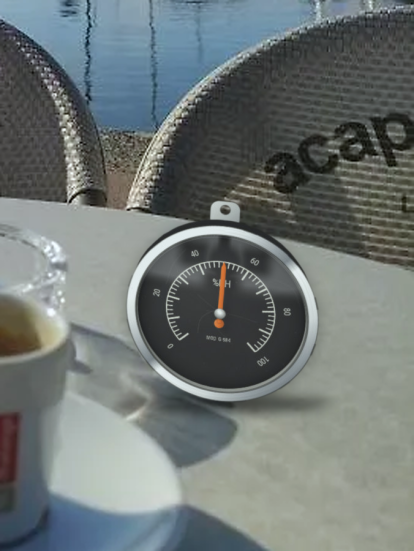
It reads value=50 unit=%
